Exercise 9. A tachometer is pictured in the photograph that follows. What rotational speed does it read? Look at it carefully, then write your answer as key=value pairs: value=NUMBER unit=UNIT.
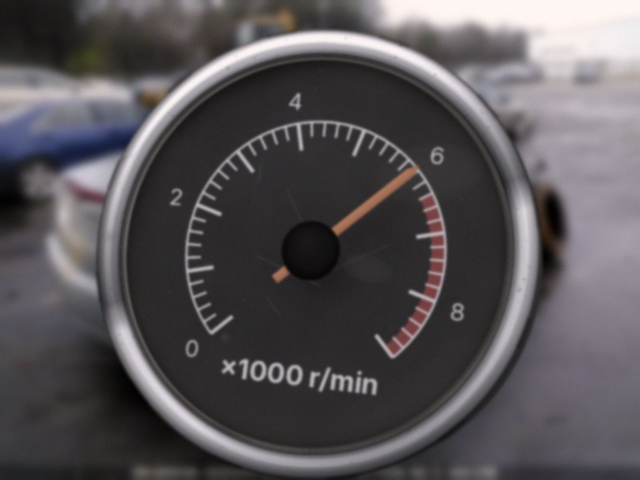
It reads value=6000 unit=rpm
